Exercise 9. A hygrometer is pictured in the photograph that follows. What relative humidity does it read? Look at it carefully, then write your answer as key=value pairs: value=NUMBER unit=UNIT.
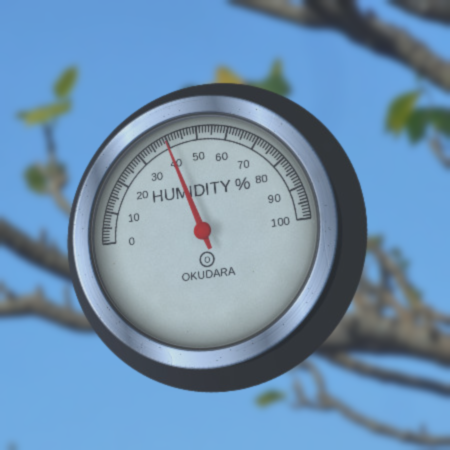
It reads value=40 unit=%
